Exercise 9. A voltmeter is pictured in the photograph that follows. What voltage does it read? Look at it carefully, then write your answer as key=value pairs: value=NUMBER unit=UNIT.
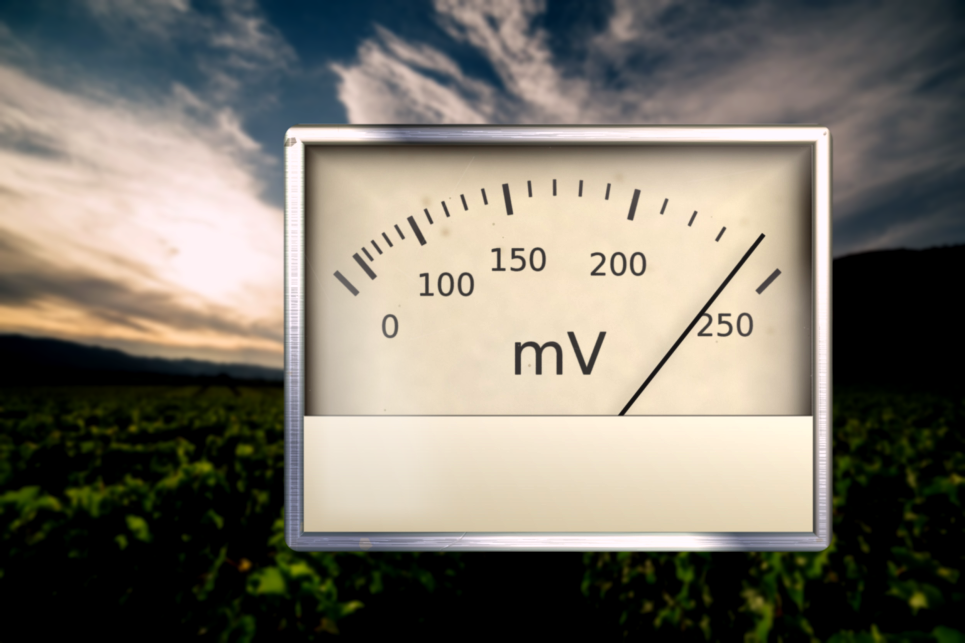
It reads value=240 unit=mV
